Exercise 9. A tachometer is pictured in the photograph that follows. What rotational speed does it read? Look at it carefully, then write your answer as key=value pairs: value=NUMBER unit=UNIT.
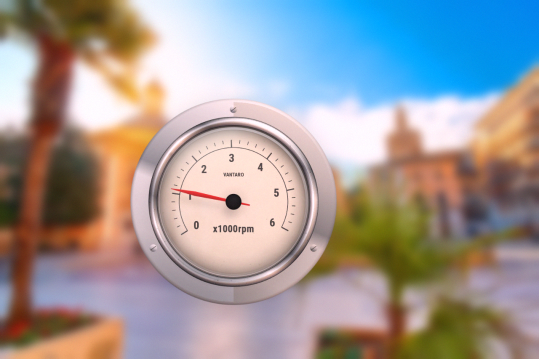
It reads value=1100 unit=rpm
